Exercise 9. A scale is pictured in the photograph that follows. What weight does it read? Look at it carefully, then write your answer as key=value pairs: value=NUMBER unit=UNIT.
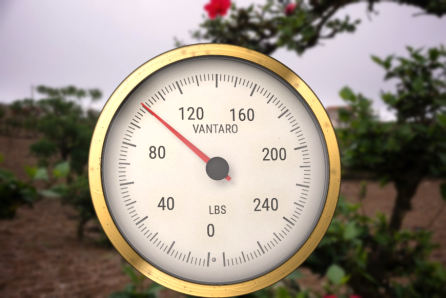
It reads value=100 unit=lb
